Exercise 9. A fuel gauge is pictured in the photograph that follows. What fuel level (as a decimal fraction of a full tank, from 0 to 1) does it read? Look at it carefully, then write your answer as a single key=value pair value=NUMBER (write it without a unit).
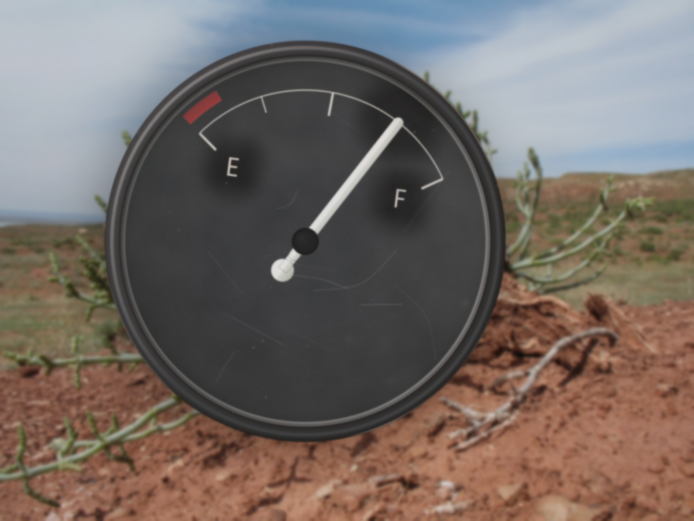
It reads value=0.75
